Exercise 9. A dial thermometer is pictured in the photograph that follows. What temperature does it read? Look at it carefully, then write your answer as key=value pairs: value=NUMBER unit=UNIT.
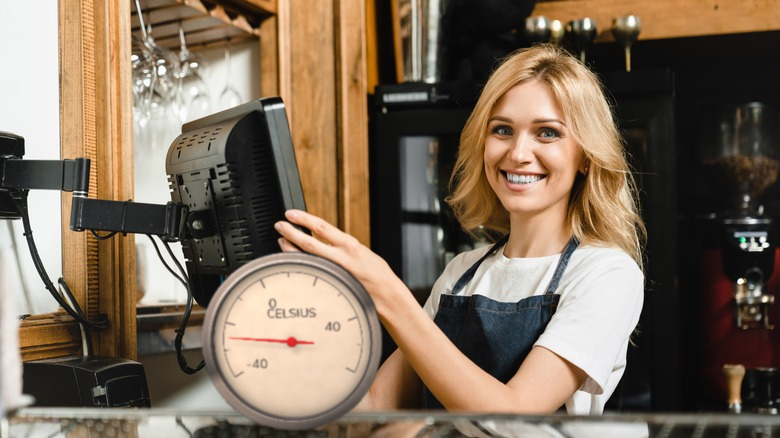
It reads value=-25 unit=°C
